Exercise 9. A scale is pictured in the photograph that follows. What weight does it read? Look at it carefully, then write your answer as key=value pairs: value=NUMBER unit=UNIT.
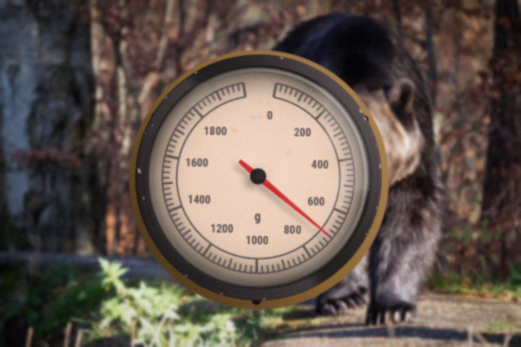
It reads value=700 unit=g
